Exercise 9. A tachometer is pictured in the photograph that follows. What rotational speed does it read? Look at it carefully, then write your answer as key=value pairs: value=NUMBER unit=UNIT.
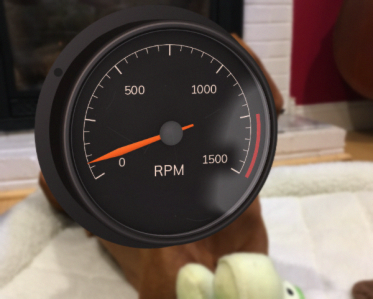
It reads value=75 unit=rpm
